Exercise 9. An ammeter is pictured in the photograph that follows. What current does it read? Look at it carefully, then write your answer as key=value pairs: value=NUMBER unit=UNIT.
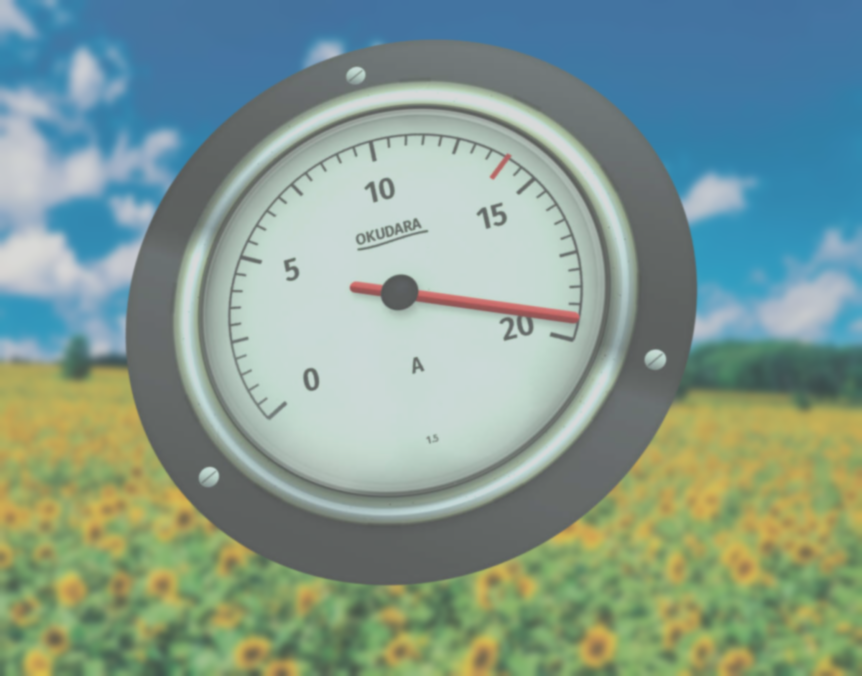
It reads value=19.5 unit=A
